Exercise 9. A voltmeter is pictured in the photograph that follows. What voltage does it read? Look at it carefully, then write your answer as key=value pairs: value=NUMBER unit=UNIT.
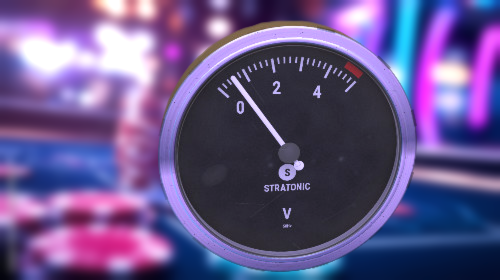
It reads value=0.6 unit=V
